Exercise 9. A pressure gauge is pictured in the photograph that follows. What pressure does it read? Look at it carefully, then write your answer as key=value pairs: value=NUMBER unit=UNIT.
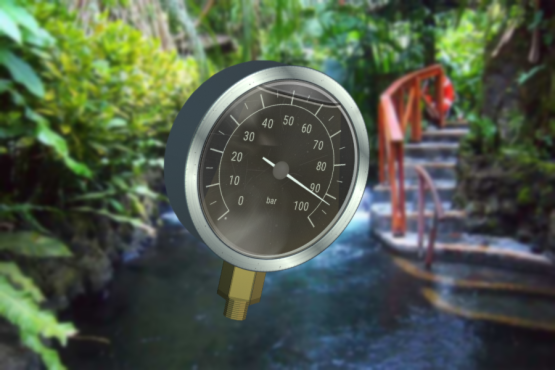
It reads value=92.5 unit=bar
